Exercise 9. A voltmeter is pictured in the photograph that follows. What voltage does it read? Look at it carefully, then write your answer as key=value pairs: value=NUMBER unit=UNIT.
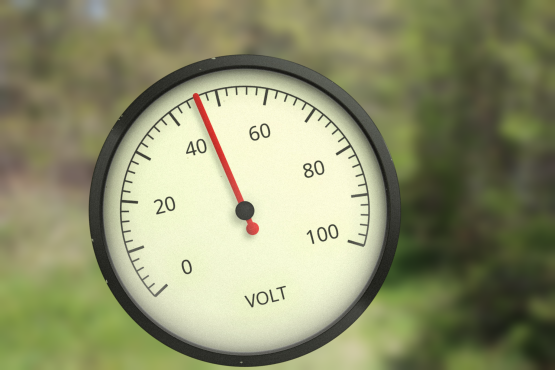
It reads value=46 unit=V
